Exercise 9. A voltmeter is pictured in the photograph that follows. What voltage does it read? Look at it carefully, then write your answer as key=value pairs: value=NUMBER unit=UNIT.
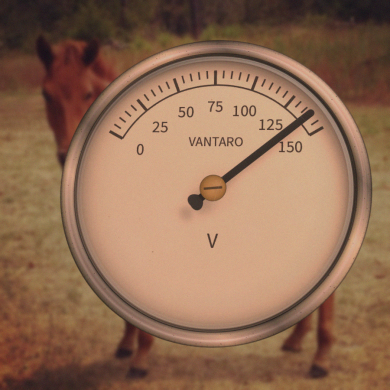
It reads value=140 unit=V
